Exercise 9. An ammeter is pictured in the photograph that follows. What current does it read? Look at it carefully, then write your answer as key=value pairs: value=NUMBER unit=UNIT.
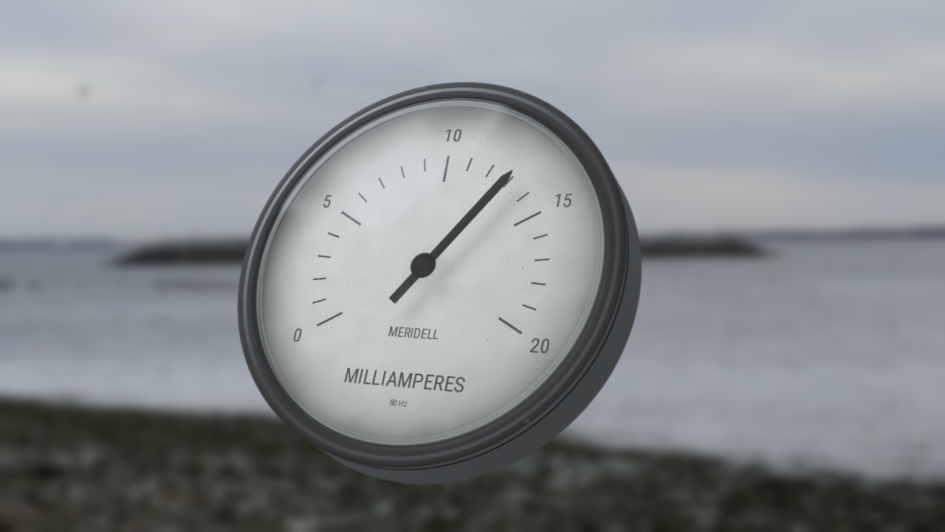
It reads value=13 unit=mA
